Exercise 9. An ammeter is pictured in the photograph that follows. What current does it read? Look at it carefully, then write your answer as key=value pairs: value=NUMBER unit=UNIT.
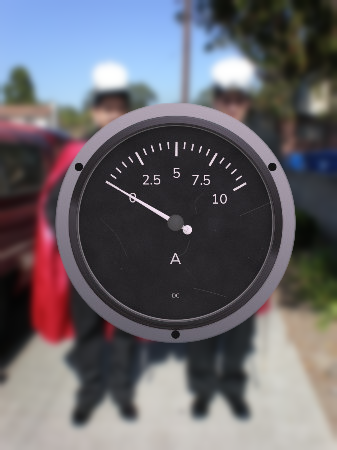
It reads value=0 unit=A
